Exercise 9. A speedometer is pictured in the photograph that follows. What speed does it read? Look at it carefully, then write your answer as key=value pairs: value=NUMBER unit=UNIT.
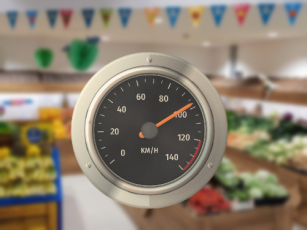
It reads value=97.5 unit=km/h
